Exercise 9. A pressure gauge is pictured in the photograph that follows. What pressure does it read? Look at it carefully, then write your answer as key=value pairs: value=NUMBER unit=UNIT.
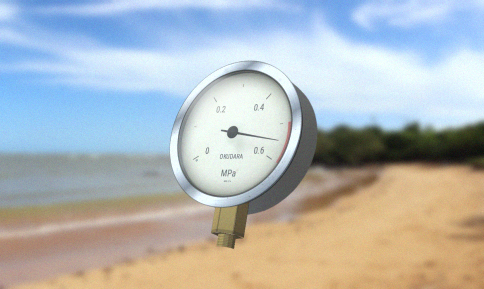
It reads value=0.55 unit=MPa
